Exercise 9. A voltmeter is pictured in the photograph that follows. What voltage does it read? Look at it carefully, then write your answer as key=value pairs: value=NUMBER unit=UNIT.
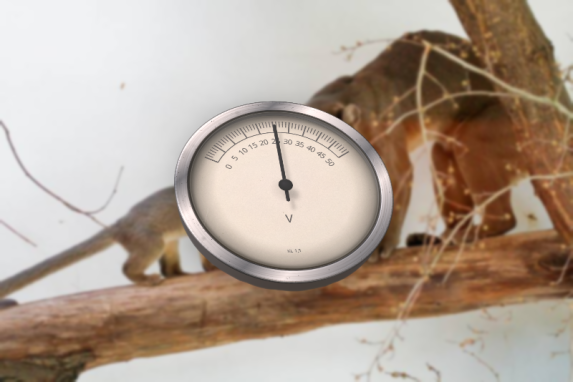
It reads value=25 unit=V
